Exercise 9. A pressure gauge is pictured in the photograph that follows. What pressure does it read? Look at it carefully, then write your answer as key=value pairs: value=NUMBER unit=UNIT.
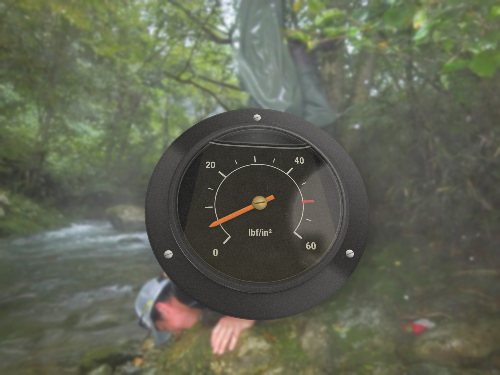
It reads value=5 unit=psi
